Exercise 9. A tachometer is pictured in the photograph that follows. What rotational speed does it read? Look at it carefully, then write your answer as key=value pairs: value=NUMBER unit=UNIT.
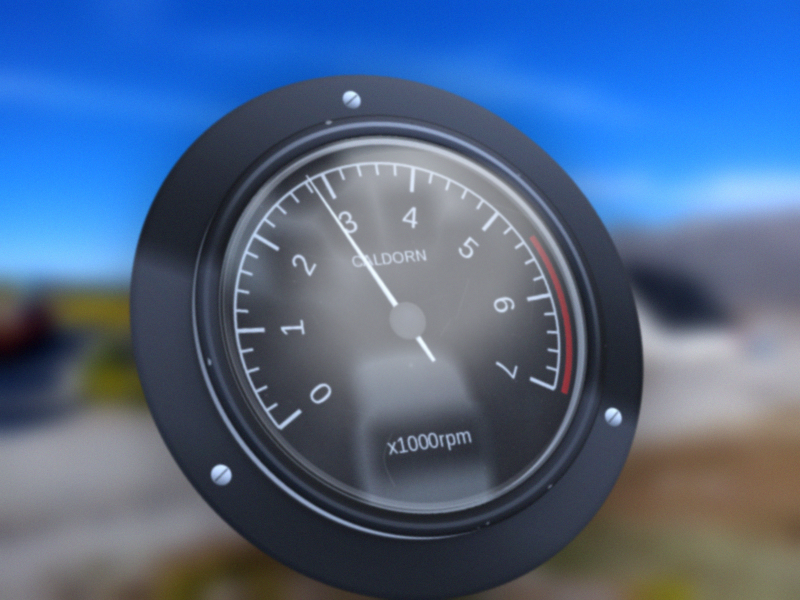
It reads value=2800 unit=rpm
